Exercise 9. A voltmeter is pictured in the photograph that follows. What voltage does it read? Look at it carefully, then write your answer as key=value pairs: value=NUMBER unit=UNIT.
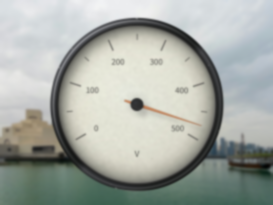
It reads value=475 unit=V
